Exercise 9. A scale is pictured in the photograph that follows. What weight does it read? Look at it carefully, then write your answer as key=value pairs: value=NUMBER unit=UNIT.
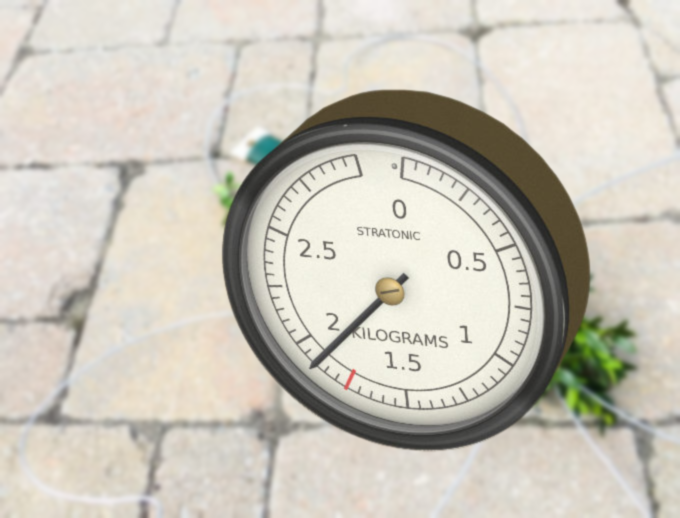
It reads value=1.9 unit=kg
